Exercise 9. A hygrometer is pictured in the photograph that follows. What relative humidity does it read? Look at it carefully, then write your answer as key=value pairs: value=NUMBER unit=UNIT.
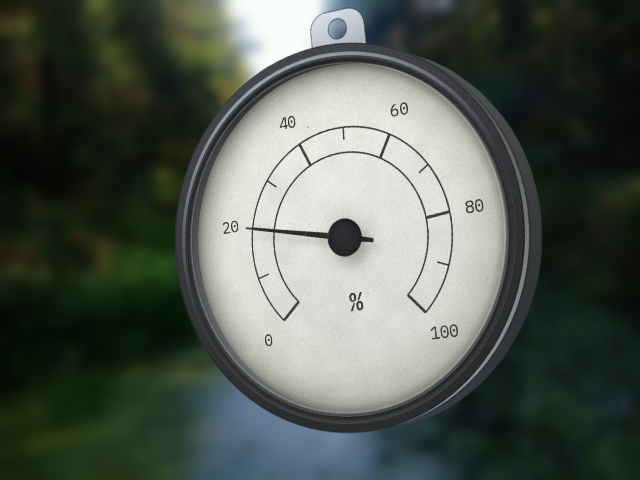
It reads value=20 unit=%
